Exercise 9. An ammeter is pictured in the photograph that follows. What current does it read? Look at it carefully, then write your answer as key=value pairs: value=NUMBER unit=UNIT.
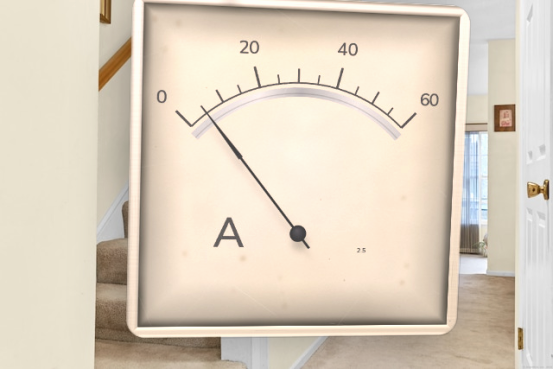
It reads value=5 unit=A
